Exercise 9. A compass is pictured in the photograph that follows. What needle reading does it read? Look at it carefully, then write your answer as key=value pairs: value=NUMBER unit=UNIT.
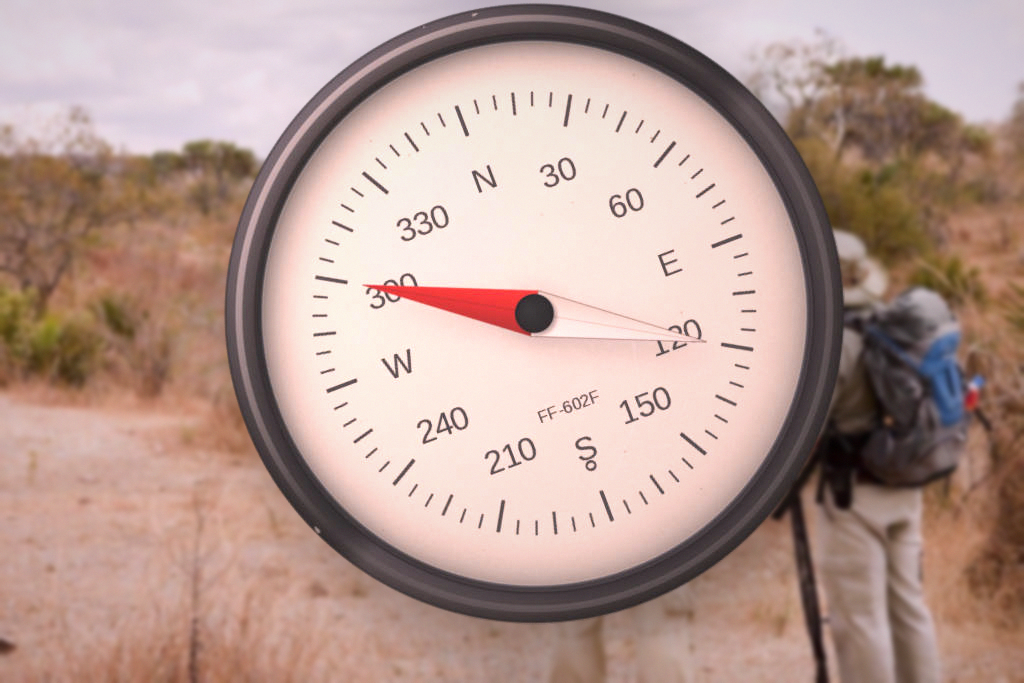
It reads value=300 unit=°
